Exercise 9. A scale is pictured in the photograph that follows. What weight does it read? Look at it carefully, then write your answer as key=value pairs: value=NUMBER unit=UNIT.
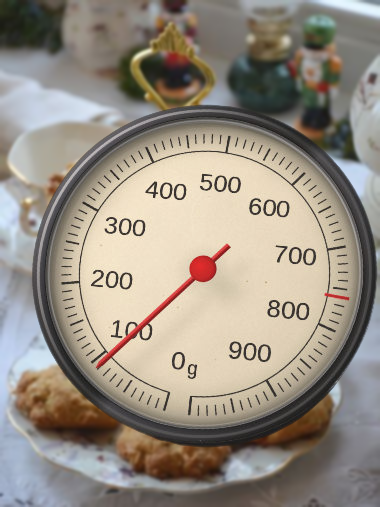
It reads value=90 unit=g
